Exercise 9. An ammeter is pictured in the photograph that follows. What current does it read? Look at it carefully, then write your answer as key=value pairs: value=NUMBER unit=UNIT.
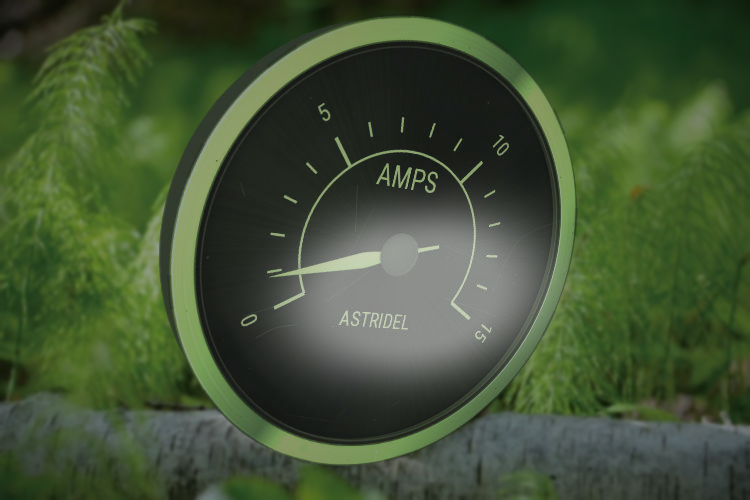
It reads value=1 unit=A
